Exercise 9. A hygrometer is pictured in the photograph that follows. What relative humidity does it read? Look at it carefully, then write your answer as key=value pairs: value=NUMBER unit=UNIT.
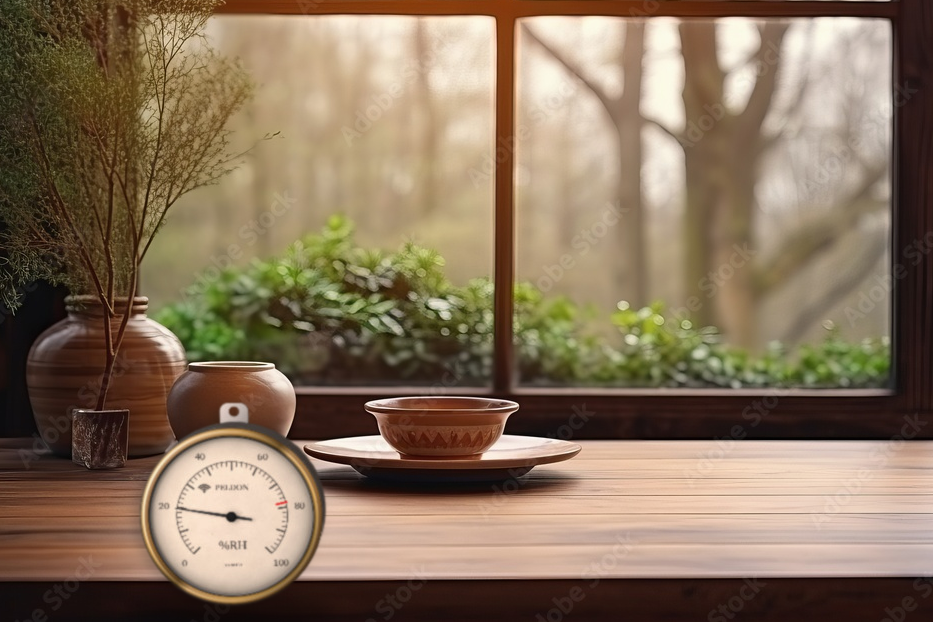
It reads value=20 unit=%
